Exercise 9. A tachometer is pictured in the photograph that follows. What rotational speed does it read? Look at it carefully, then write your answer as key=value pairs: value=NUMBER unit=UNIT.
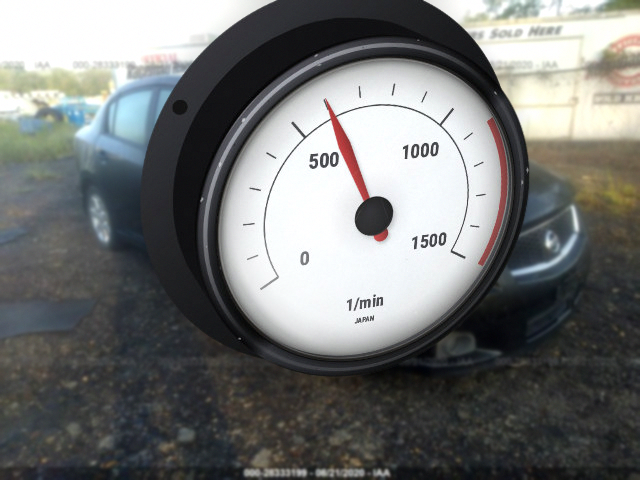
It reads value=600 unit=rpm
